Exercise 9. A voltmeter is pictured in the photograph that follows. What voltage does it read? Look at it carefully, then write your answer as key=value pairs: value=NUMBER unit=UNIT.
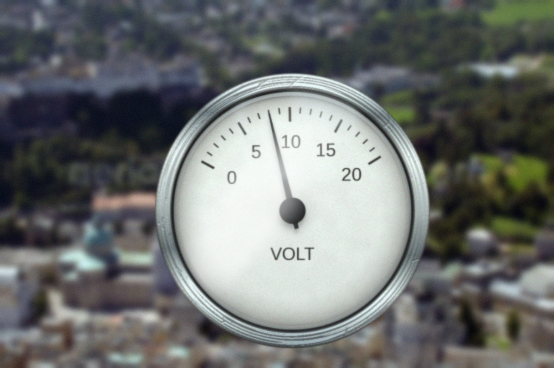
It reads value=8 unit=V
